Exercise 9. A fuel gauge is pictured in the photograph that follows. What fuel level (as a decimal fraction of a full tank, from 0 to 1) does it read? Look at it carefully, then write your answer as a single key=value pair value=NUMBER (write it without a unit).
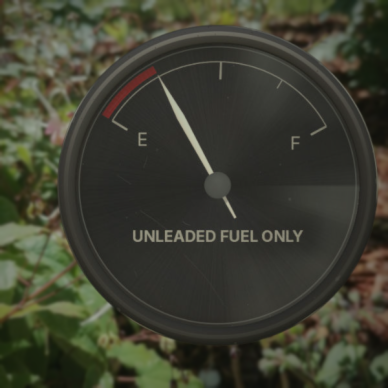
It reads value=0.25
